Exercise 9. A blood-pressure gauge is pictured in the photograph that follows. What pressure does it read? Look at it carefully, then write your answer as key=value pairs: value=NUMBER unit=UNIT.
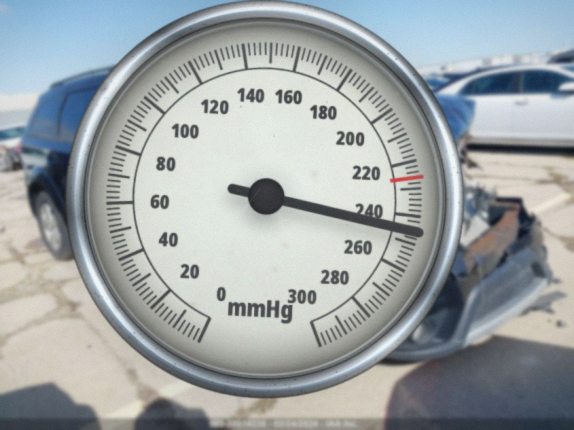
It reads value=246 unit=mmHg
